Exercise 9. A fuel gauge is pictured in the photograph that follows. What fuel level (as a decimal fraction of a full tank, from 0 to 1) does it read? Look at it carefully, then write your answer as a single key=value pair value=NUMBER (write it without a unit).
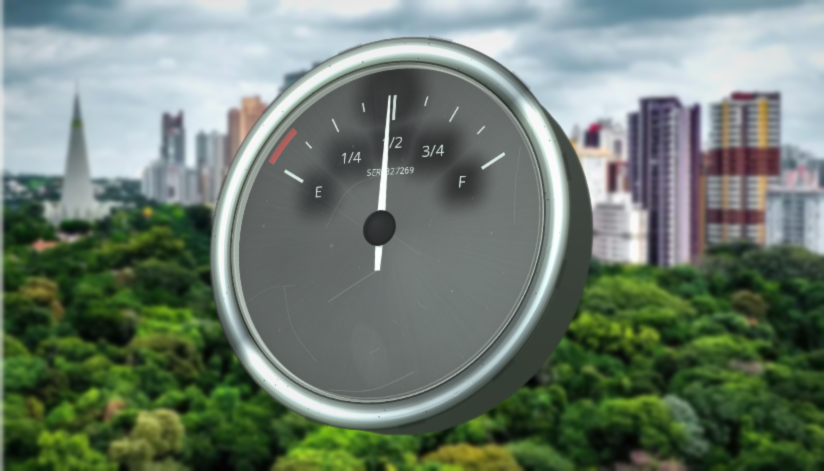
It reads value=0.5
